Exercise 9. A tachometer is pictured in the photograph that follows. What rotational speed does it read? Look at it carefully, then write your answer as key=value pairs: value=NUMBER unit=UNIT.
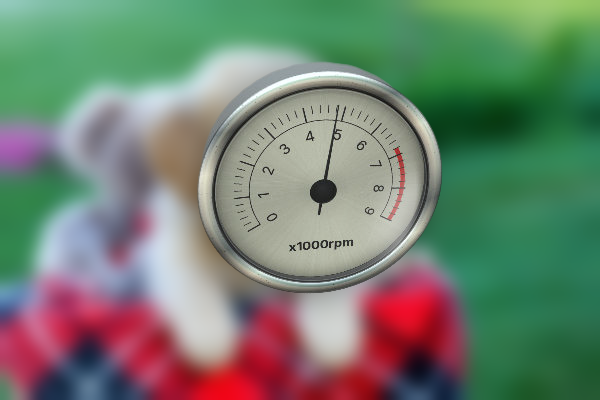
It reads value=4800 unit=rpm
